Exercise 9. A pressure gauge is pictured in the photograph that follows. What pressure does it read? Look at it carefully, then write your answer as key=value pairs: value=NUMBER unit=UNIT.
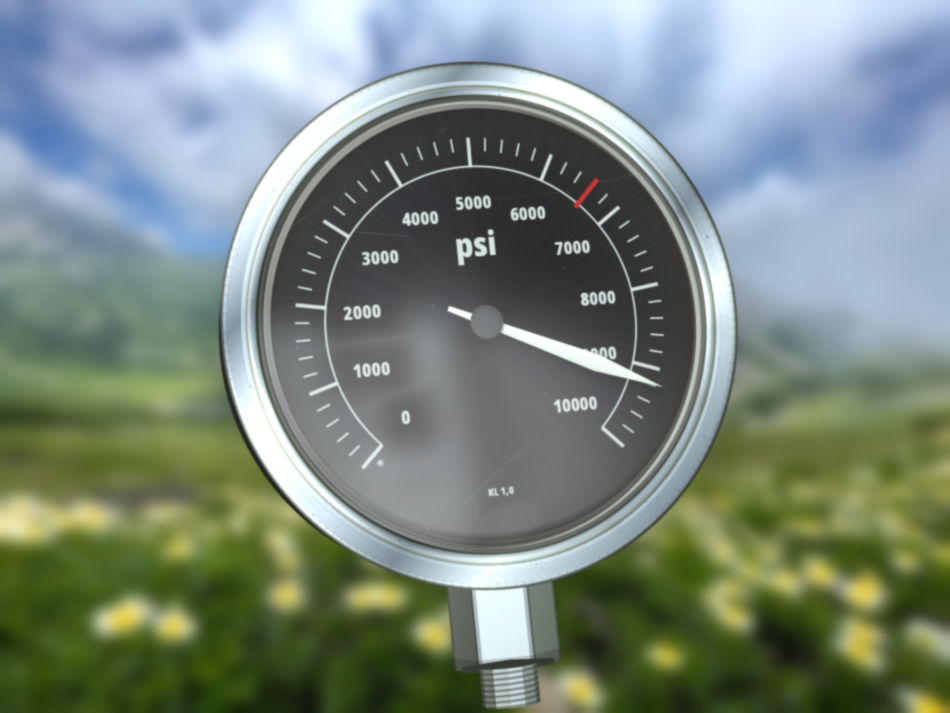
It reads value=9200 unit=psi
